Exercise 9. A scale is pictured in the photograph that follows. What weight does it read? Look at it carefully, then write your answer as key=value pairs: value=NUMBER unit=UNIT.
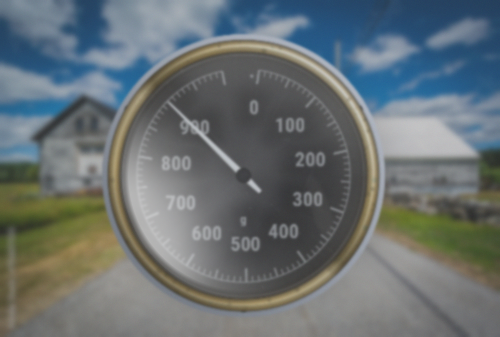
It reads value=900 unit=g
